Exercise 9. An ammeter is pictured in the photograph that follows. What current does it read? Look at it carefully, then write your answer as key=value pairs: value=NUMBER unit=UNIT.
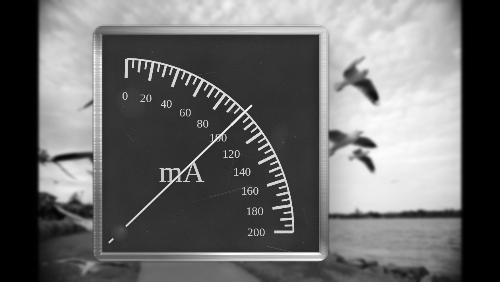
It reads value=100 unit=mA
